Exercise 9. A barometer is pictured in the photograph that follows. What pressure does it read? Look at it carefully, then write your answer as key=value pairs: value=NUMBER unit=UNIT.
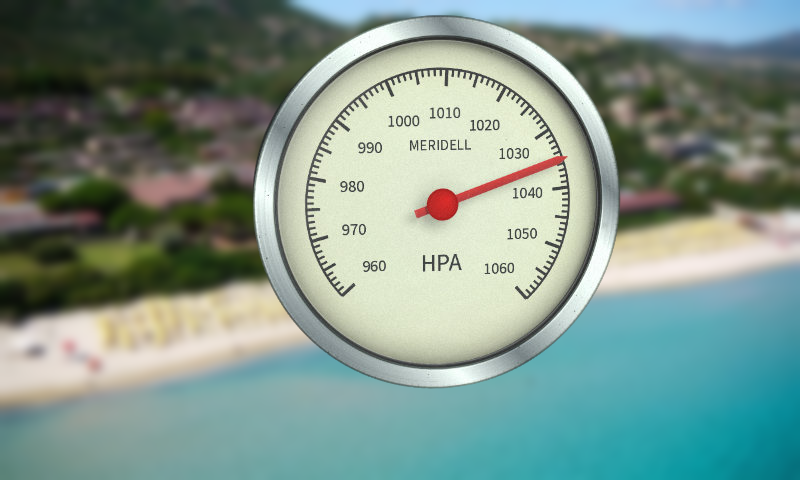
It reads value=1035 unit=hPa
